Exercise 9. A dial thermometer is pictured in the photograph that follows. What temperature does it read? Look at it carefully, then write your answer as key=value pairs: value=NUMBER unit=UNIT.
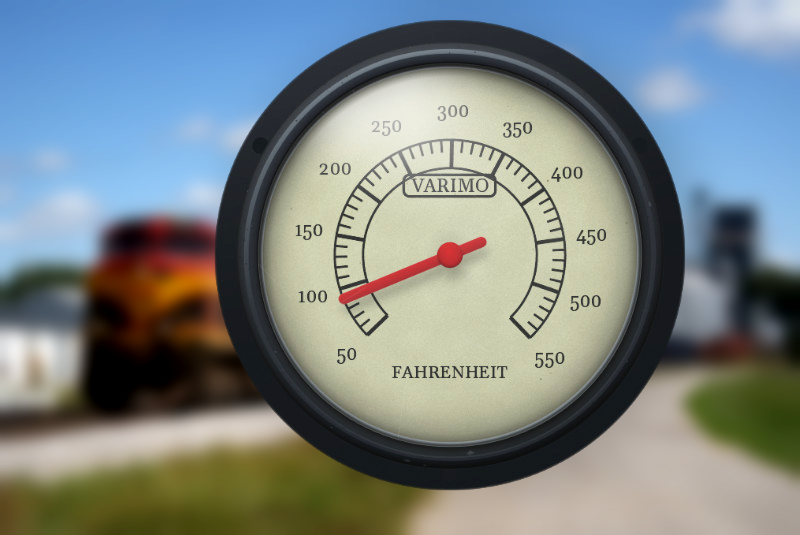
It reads value=90 unit=°F
